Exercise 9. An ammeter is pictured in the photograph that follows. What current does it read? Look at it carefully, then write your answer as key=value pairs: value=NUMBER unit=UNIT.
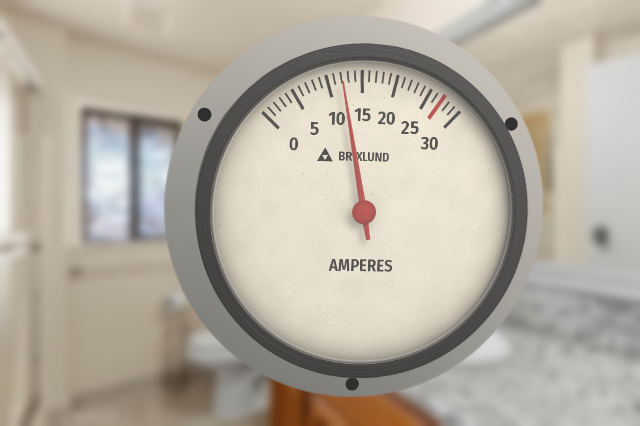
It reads value=12 unit=A
